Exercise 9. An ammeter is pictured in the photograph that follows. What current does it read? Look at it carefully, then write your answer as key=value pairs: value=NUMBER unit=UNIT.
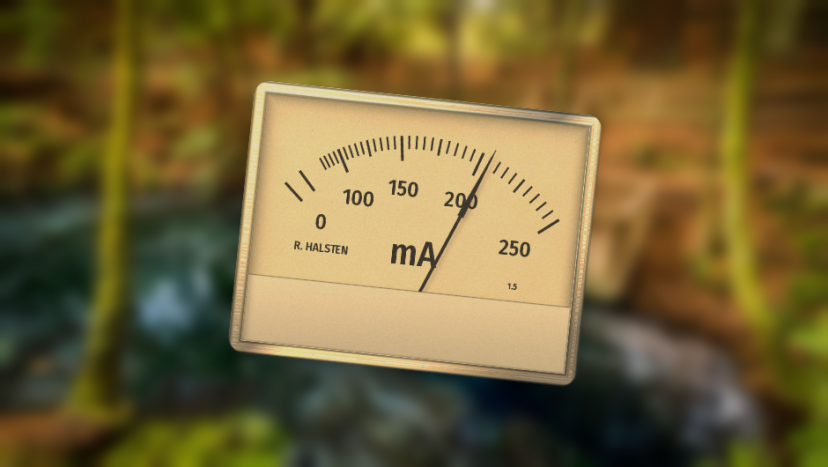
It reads value=205 unit=mA
